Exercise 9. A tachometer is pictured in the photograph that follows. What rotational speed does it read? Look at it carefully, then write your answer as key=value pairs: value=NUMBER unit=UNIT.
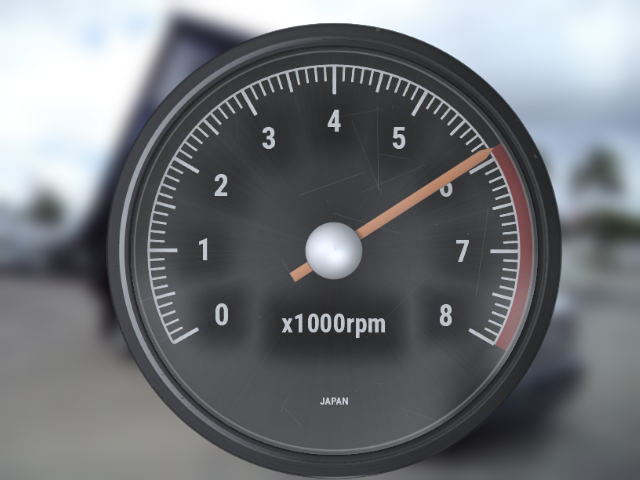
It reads value=5900 unit=rpm
